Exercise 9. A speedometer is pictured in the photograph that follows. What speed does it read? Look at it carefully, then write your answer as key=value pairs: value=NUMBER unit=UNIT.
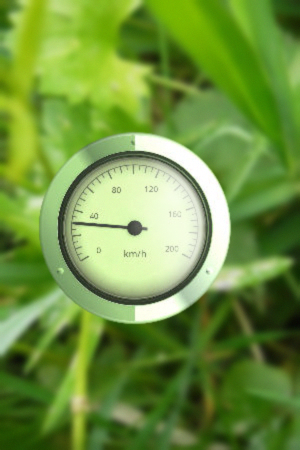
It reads value=30 unit=km/h
